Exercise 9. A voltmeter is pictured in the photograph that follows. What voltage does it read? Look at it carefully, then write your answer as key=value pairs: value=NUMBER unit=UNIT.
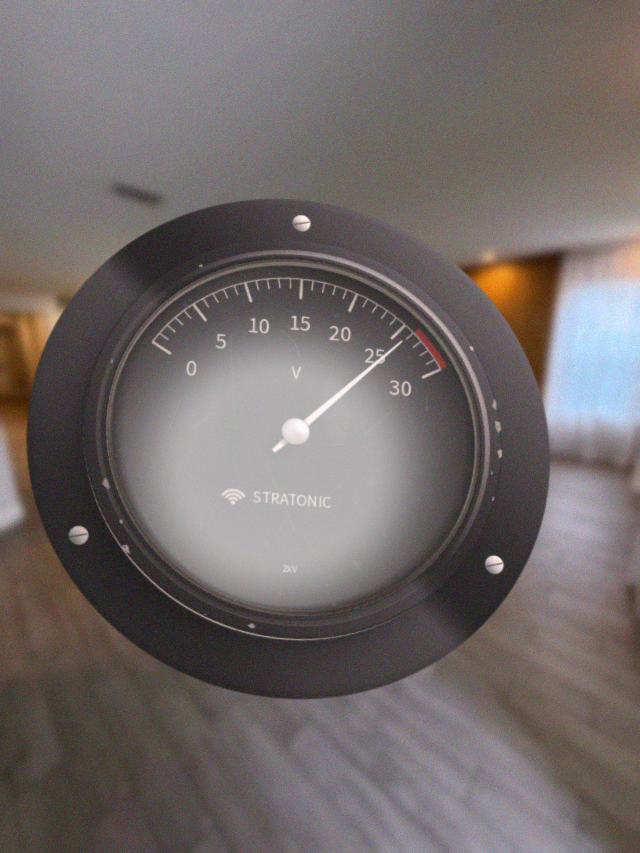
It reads value=26 unit=V
